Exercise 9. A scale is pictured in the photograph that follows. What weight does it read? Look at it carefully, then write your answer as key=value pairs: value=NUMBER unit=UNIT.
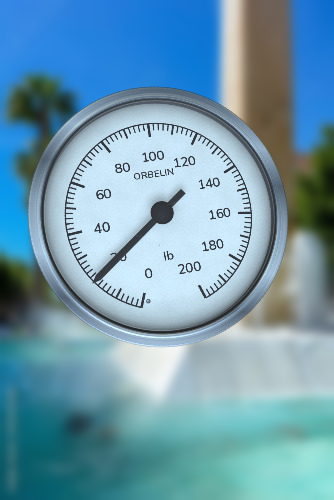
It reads value=20 unit=lb
